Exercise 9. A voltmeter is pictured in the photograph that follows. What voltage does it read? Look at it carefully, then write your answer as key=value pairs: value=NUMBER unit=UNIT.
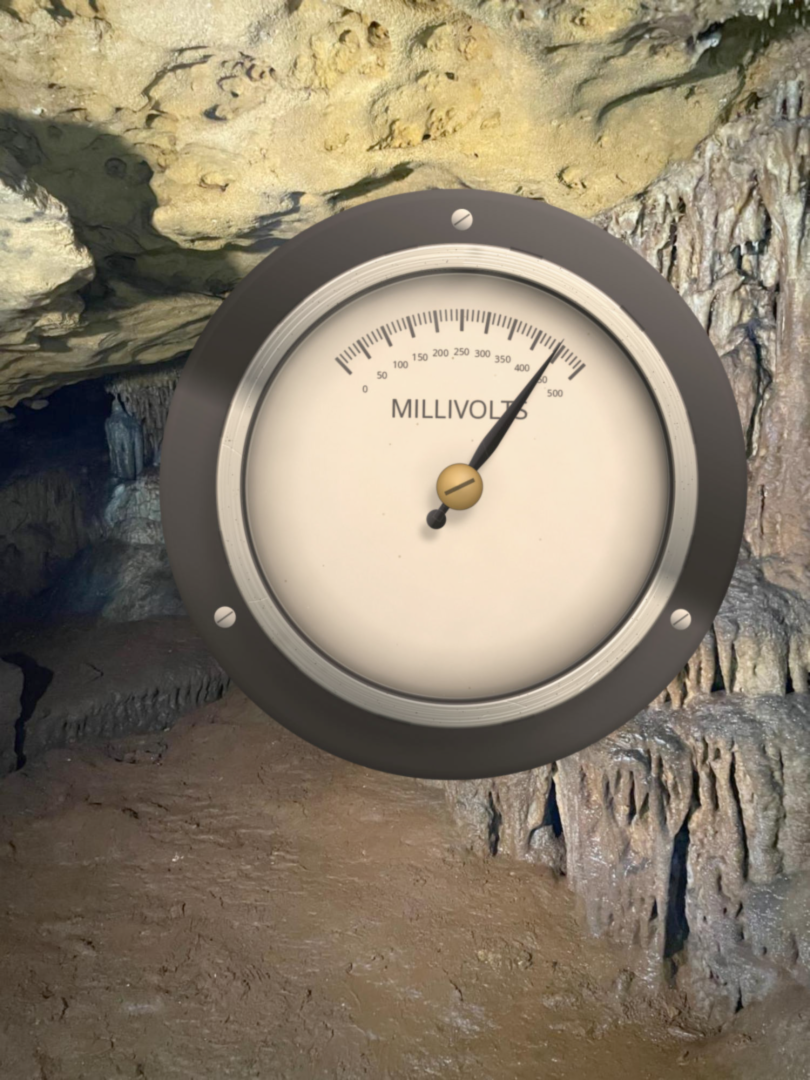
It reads value=440 unit=mV
